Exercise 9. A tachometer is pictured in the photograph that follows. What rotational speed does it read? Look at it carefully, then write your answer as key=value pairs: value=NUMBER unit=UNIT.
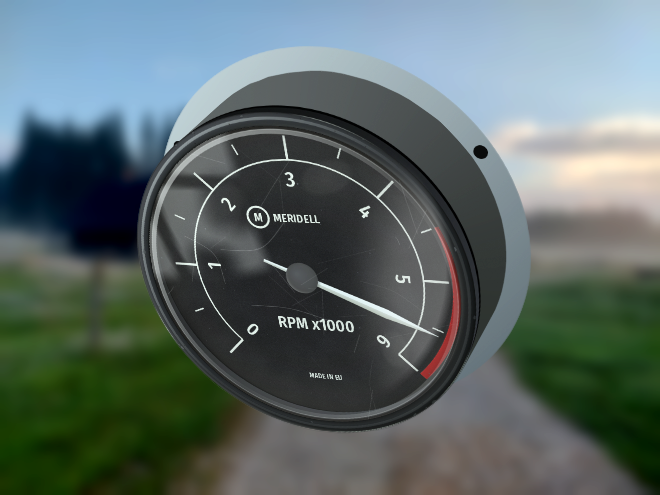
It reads value=5500 unit=rpm
